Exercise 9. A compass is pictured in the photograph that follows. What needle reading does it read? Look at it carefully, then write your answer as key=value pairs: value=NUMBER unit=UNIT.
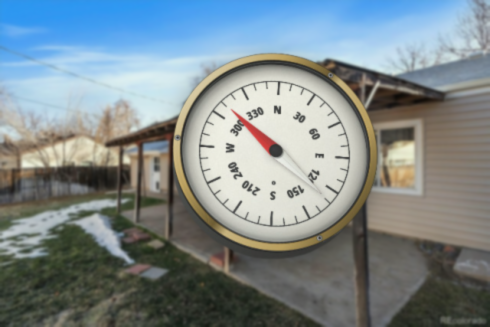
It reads value=310 unit=°
